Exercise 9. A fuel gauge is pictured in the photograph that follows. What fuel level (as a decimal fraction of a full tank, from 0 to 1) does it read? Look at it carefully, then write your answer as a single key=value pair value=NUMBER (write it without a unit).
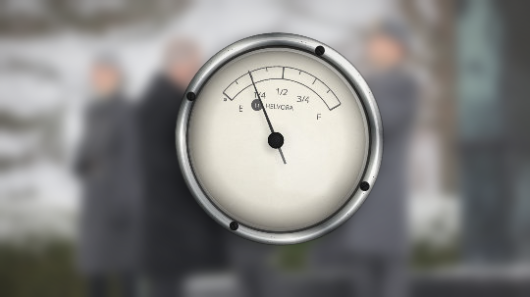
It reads value=0.25
